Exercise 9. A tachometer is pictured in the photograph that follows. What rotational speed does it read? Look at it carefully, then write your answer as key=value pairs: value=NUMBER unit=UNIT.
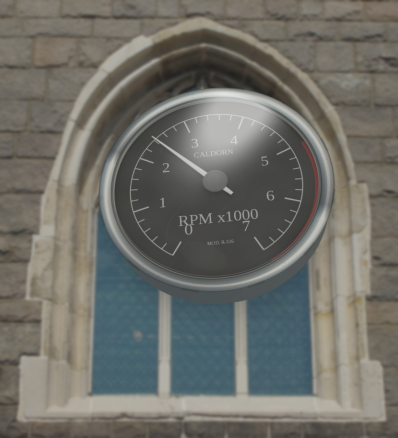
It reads value=2400 unit=rpm
